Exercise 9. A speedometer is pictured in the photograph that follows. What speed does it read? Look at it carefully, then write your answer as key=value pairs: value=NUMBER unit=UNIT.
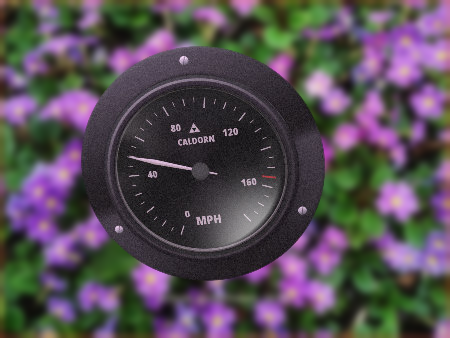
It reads value=50 unit=mph
